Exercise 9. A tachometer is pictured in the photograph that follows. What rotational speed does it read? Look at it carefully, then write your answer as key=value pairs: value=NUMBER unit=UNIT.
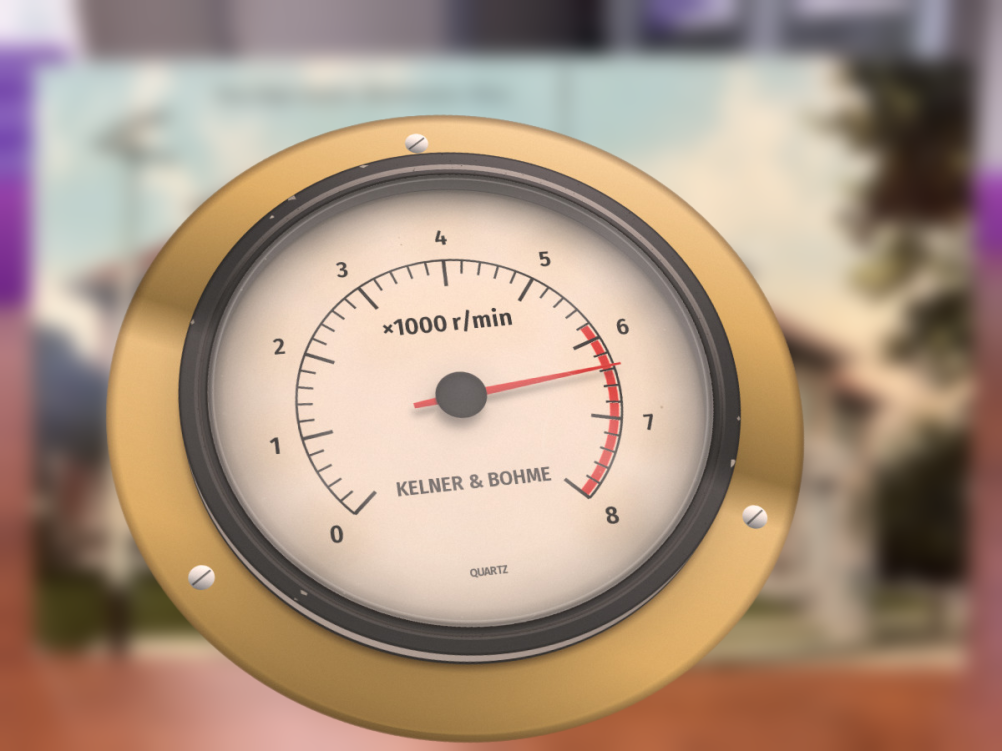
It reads value=6400 unit=rpm
